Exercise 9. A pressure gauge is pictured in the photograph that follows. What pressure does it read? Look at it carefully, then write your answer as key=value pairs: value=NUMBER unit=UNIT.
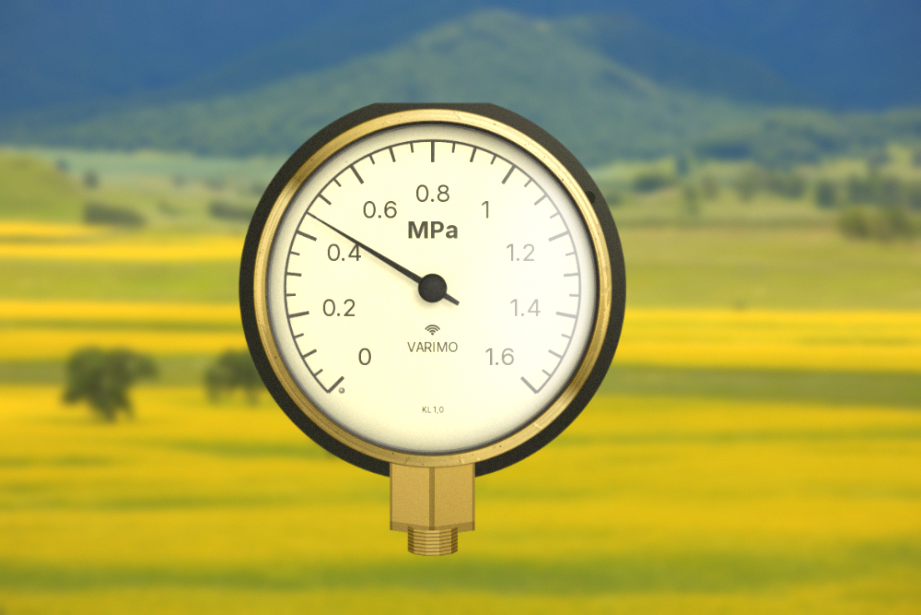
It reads value=0.45 unit=MPa
